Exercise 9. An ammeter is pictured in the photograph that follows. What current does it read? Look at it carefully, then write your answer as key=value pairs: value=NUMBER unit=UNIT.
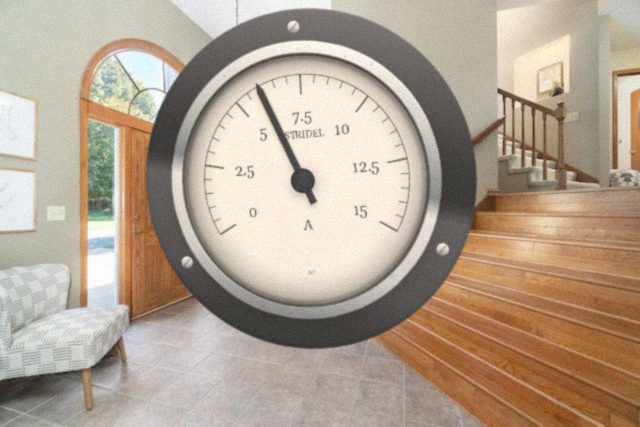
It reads value=6 unit=A
